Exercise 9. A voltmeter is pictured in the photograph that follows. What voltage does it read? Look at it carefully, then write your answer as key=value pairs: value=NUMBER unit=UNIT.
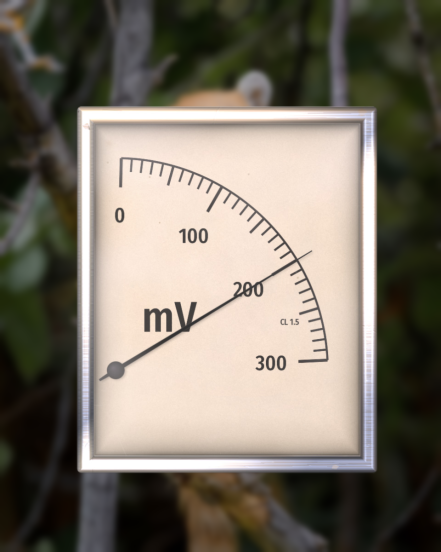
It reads value=200 unit=mV
